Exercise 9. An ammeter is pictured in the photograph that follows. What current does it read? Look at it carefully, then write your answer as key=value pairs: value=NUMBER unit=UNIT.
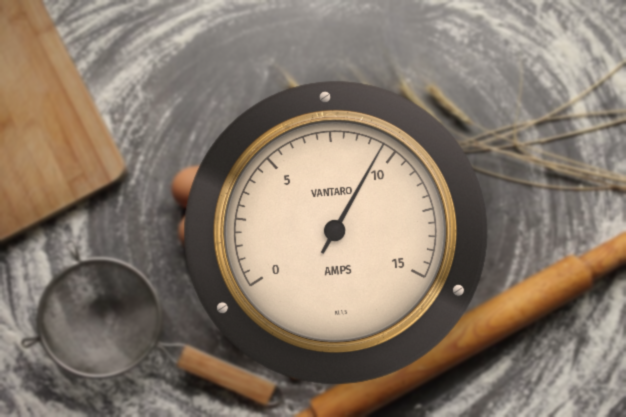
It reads value=9.5 unit=A
